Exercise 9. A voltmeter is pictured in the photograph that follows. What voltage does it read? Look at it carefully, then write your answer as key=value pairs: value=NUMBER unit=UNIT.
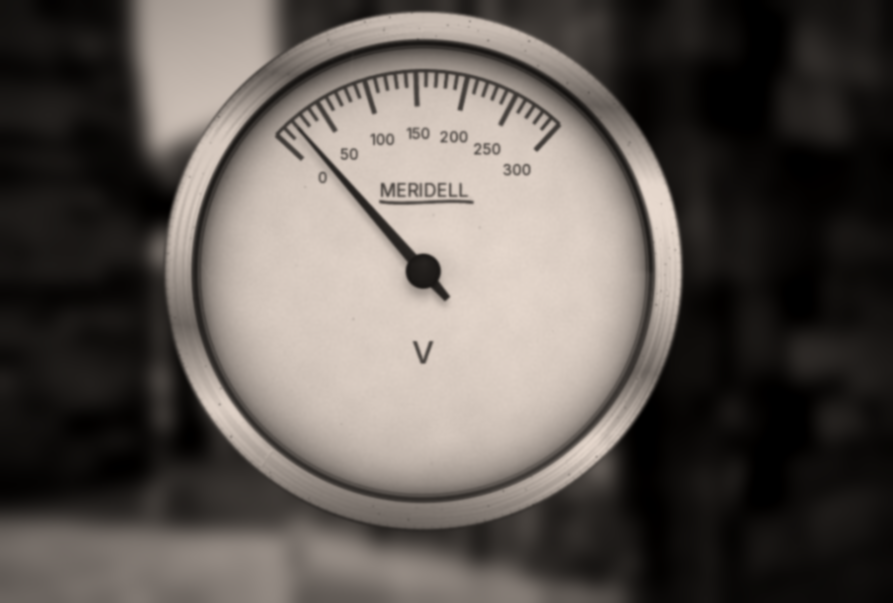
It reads value=20 unit=V
